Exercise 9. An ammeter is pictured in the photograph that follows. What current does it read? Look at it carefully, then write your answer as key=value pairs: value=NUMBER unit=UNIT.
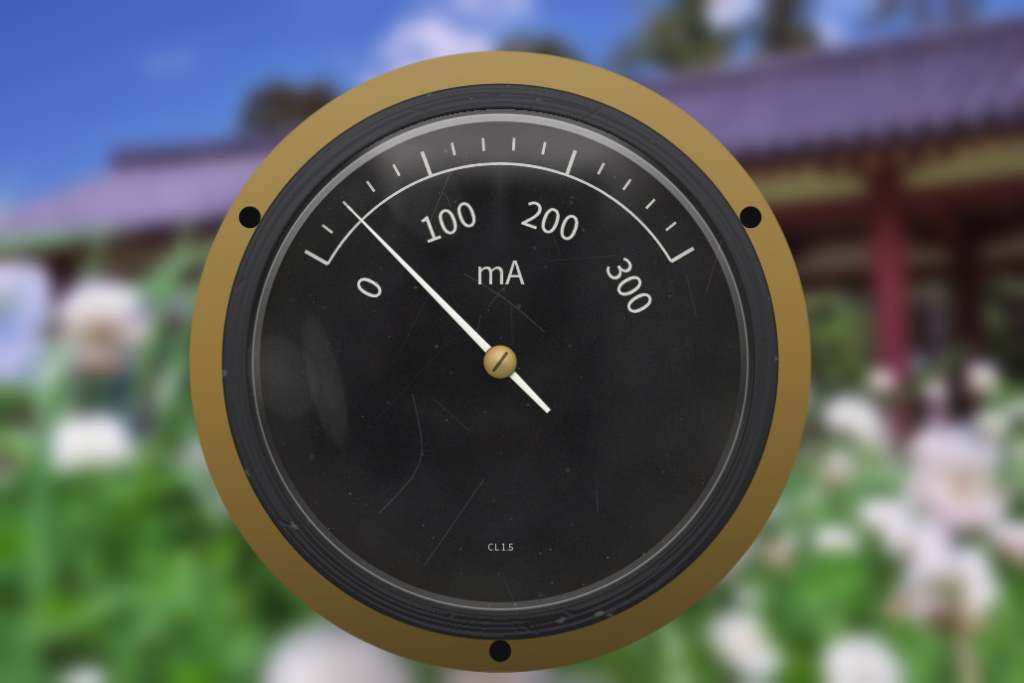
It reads value=40 unit=mA
